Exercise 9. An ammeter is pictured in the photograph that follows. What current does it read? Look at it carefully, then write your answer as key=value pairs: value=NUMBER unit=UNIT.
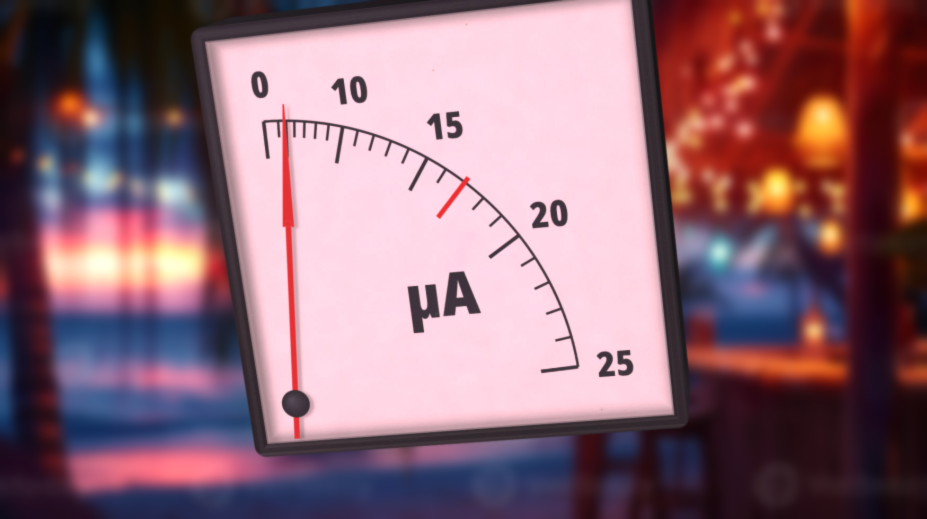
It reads value=5 unit=µA
